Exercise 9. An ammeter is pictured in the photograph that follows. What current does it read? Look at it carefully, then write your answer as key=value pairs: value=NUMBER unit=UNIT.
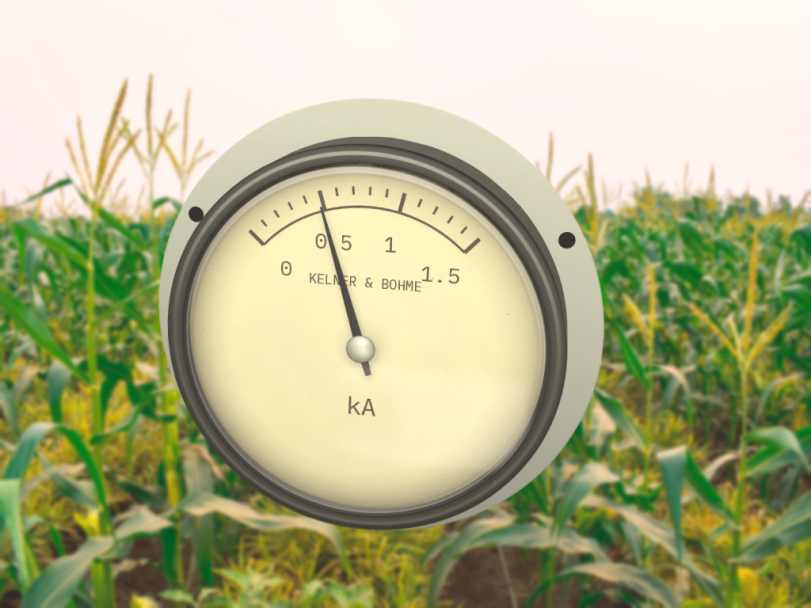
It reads value=0.5 unit=kA
